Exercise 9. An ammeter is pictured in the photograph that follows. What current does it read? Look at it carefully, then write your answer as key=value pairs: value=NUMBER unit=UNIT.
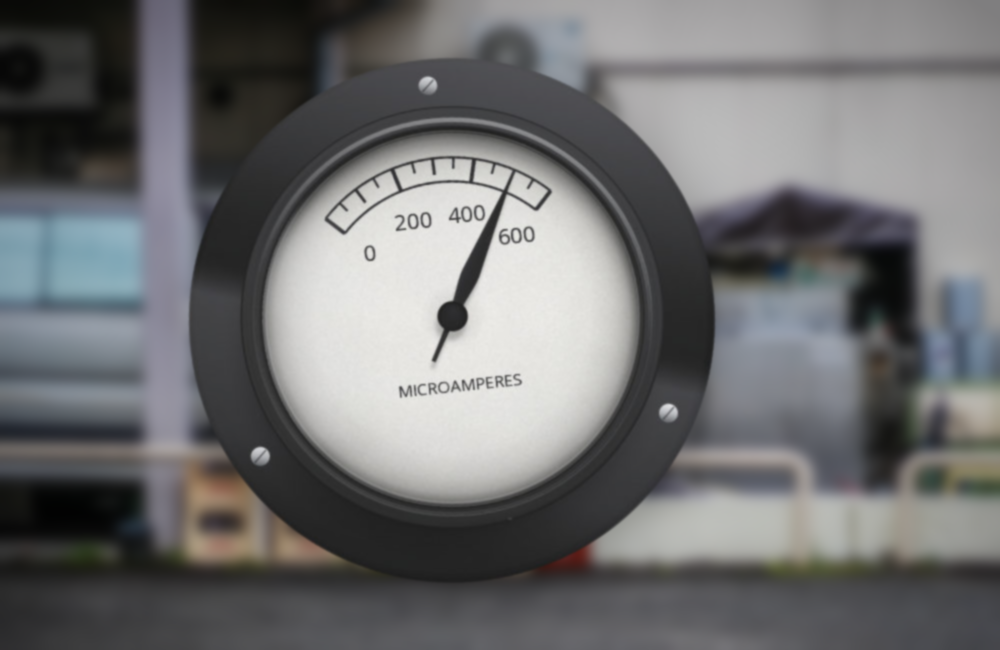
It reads value=500 unit=µA
